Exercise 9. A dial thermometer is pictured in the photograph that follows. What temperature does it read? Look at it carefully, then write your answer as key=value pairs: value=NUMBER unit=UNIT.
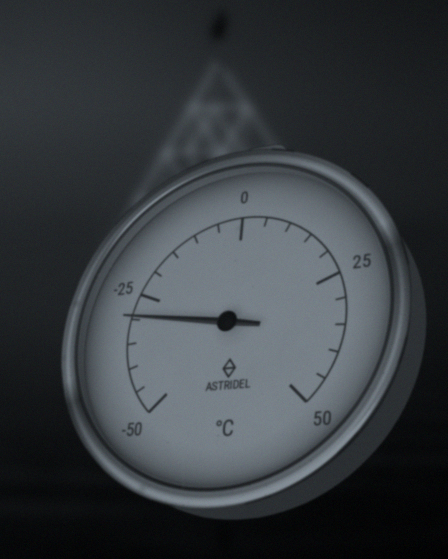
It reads value=-30 unit=°C
